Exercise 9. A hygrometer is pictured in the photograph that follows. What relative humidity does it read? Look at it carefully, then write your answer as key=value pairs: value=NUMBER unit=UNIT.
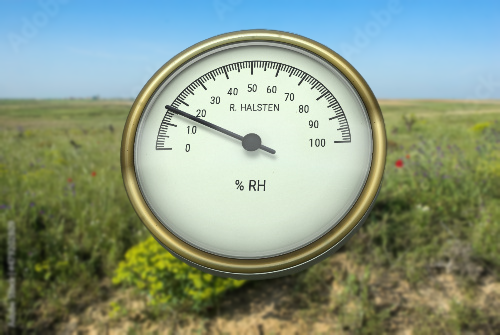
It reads value=15 unit=%
